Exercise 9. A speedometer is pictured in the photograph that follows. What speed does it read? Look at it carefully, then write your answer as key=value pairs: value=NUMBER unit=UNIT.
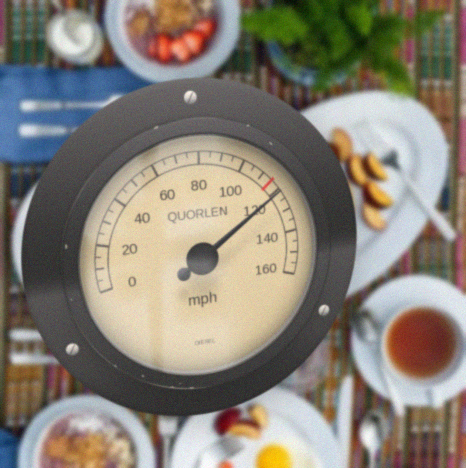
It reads value=120 unit=mph
